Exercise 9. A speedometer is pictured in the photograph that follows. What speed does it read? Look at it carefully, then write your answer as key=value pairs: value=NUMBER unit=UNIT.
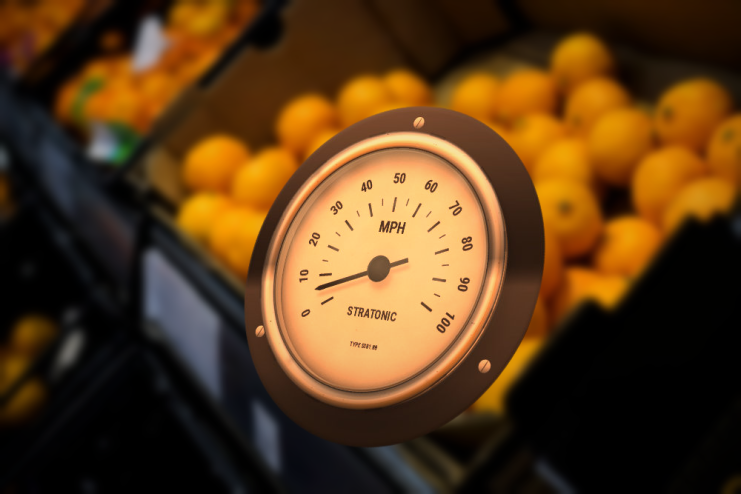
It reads value=5 unit=mph
